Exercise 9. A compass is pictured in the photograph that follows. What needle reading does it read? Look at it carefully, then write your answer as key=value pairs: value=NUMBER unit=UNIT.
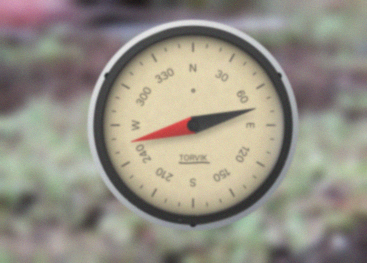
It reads value=255 unit=°
